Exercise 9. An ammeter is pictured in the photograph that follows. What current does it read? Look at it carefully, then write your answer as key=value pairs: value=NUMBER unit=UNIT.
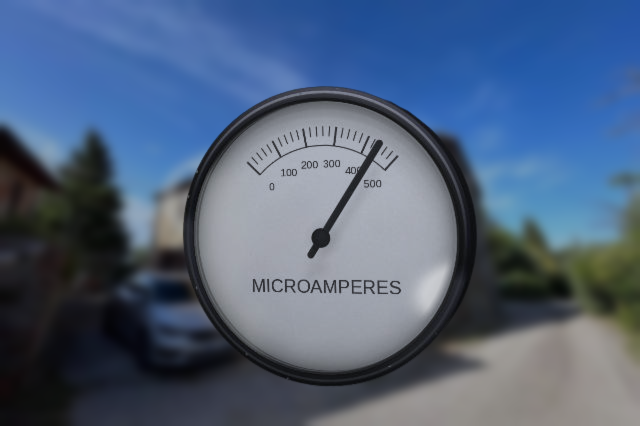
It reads value=440 unit=µA
